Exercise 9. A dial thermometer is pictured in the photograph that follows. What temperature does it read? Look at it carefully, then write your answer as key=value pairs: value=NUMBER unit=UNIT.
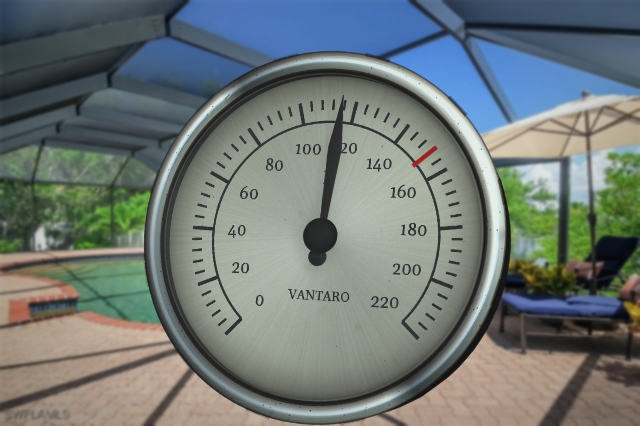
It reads value=116 unit=°F
